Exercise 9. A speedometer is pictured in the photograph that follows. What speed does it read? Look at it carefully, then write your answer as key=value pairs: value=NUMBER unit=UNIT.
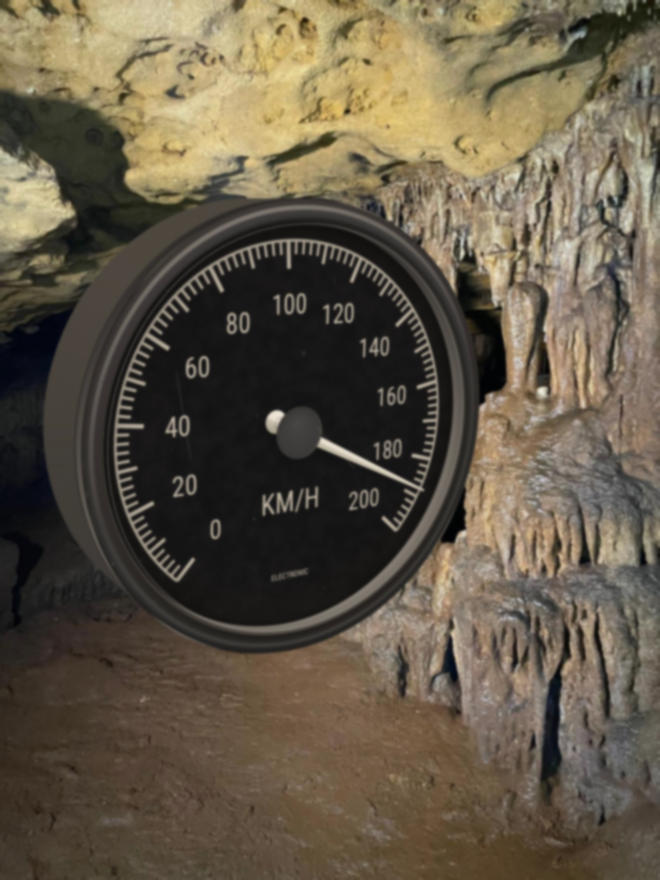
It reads value=188 unit=km/h
